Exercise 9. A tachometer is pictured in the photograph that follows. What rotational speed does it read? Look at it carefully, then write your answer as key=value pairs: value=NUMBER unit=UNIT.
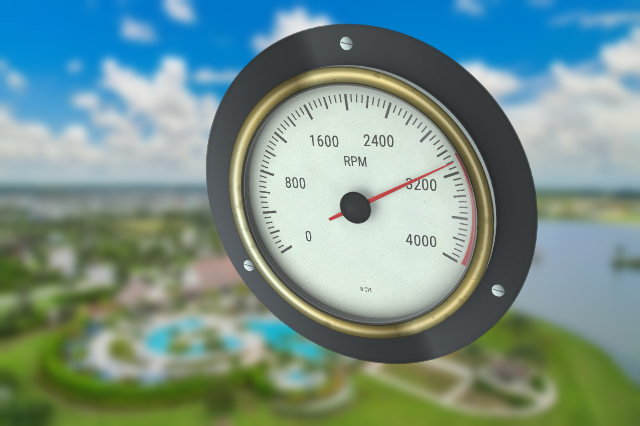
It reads value=3100 unit=rpm
